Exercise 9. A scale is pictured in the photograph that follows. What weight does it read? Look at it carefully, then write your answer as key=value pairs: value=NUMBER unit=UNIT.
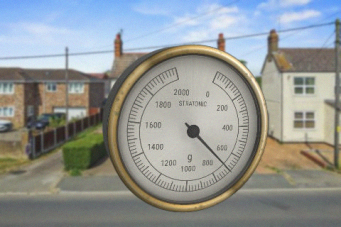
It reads value=700 unit=g
